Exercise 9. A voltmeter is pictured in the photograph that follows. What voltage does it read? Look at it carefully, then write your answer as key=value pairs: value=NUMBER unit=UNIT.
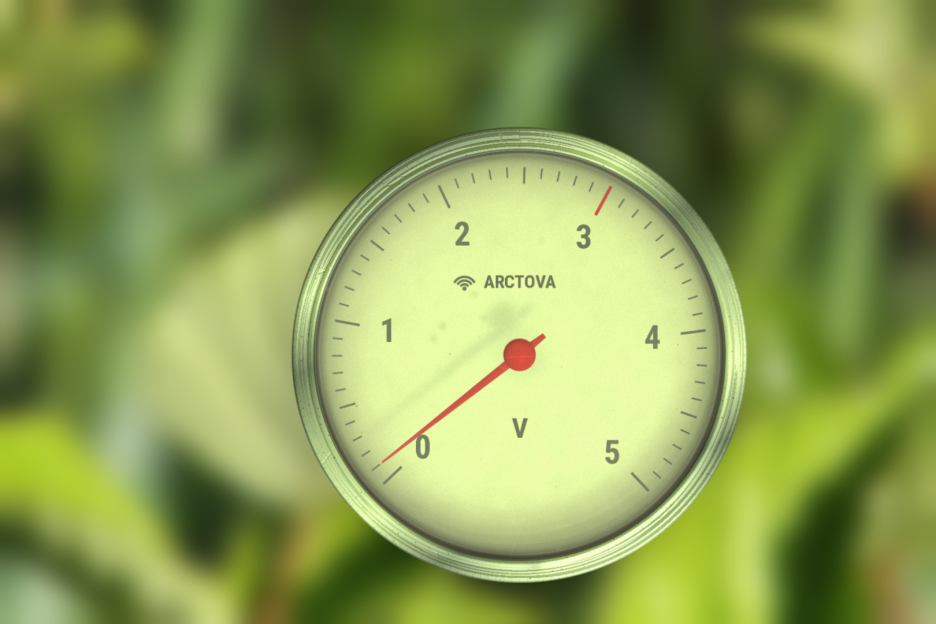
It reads value=0.1 unit=V
